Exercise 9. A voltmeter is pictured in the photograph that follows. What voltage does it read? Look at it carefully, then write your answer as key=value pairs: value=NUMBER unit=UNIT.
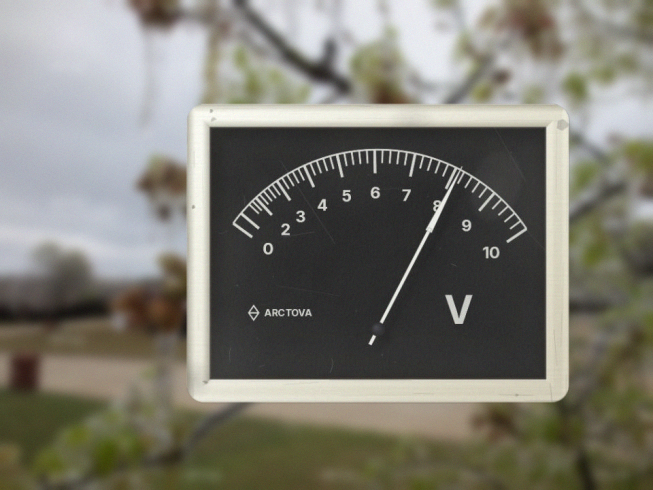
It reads value=8.1 unit=V
